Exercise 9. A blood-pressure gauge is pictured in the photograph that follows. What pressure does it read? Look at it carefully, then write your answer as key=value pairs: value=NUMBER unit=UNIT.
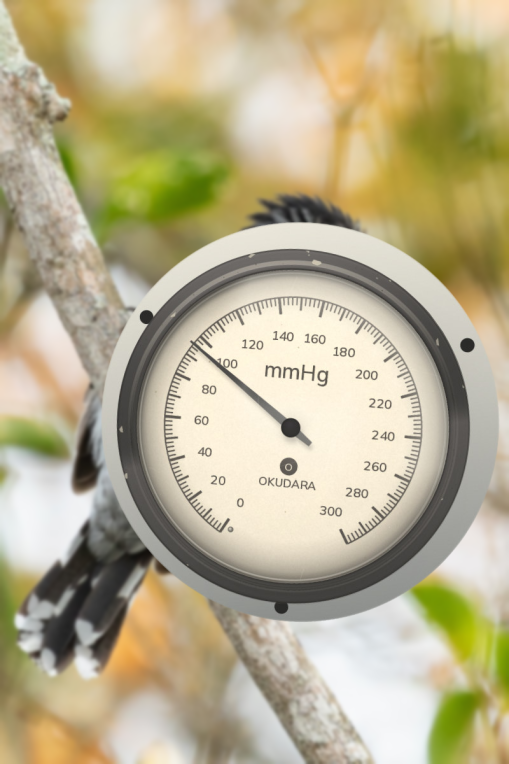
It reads value=96 unit=mmHg
